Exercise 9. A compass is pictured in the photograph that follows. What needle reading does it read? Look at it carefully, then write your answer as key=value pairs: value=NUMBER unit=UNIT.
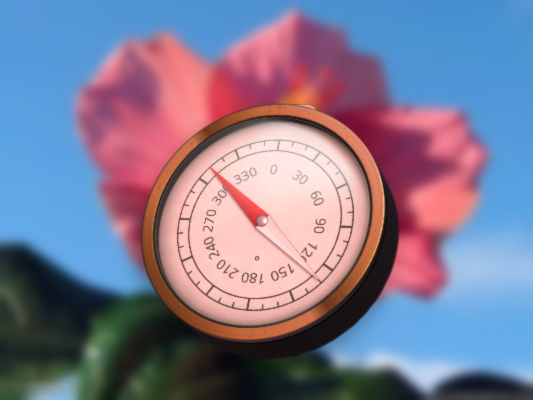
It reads value=310 unit=°
